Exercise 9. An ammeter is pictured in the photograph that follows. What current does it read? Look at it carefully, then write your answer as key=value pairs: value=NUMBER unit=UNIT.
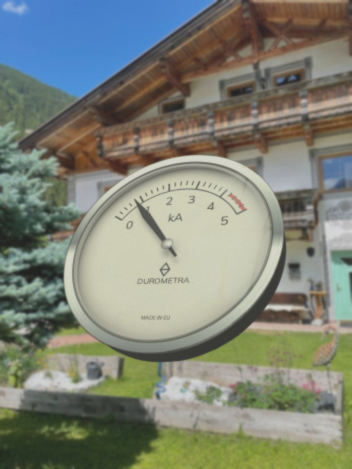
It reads value=0.8 unit=kA
